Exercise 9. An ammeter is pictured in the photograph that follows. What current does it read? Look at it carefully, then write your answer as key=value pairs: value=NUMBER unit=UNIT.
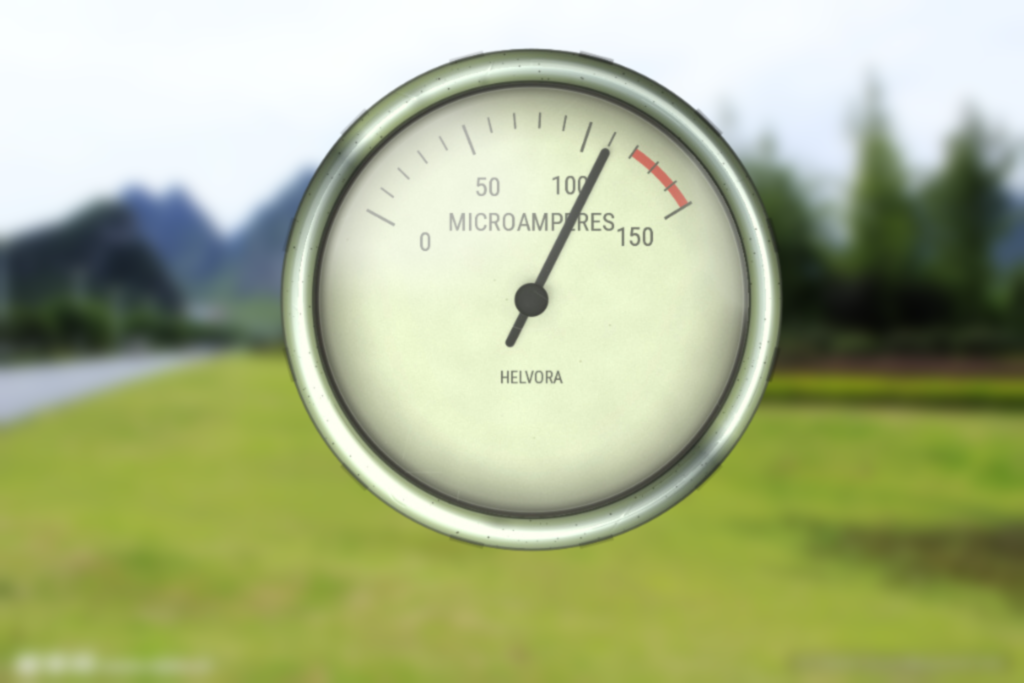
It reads value=110 unit=µA
